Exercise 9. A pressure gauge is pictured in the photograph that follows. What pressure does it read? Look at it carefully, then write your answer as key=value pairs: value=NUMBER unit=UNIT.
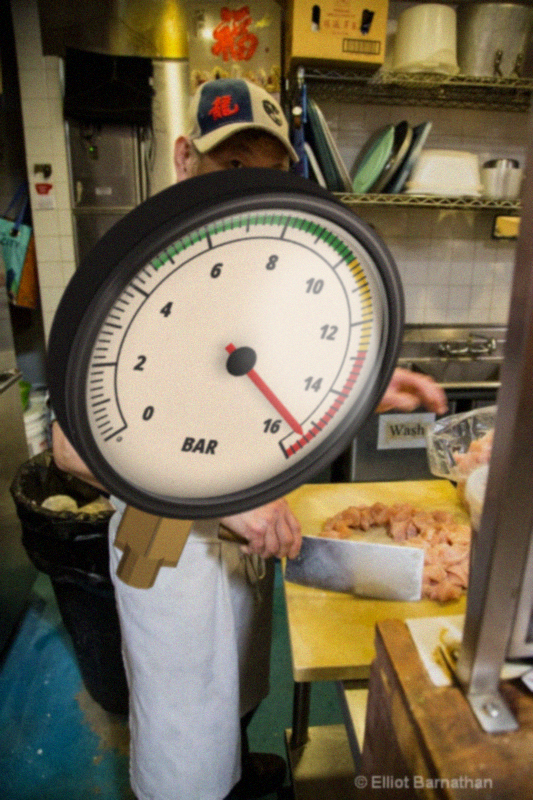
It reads value=15.4 unit=bar
